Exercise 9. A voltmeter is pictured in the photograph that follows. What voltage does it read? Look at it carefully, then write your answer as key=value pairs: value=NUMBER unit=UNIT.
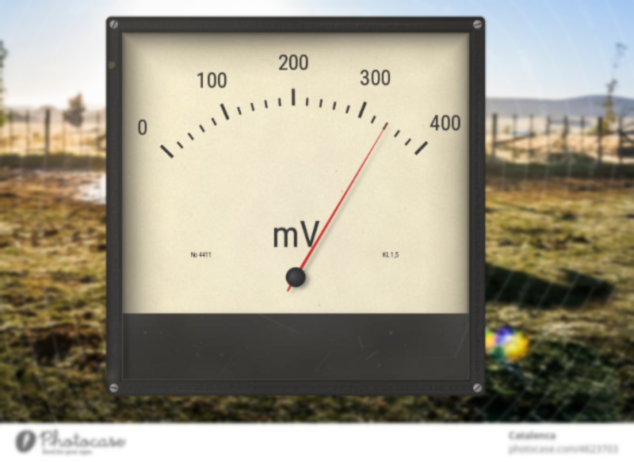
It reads value=340 unit=mV
